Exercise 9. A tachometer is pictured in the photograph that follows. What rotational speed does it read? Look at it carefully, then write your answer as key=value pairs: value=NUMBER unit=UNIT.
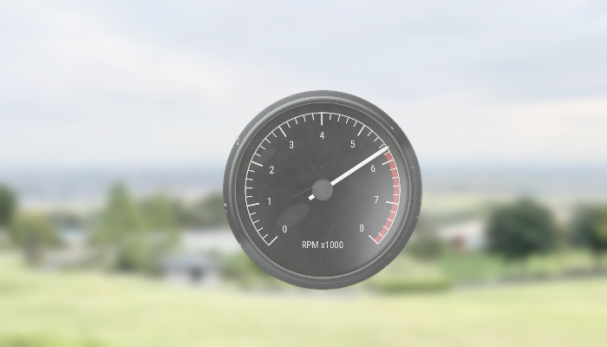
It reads value=5700 unit=rpm
